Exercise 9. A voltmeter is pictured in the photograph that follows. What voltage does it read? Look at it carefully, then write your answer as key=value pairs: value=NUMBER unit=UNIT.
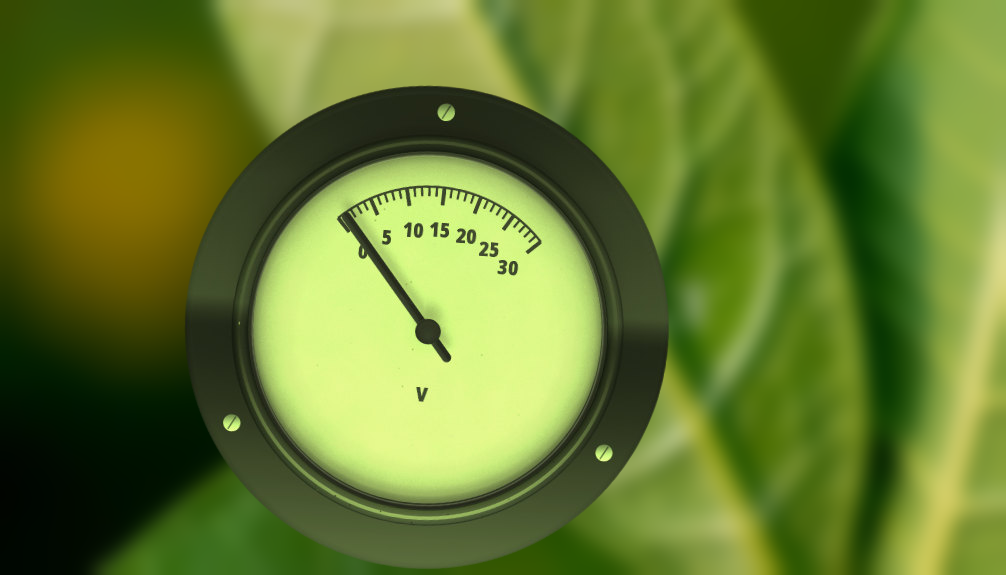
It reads value=1 unit=V
